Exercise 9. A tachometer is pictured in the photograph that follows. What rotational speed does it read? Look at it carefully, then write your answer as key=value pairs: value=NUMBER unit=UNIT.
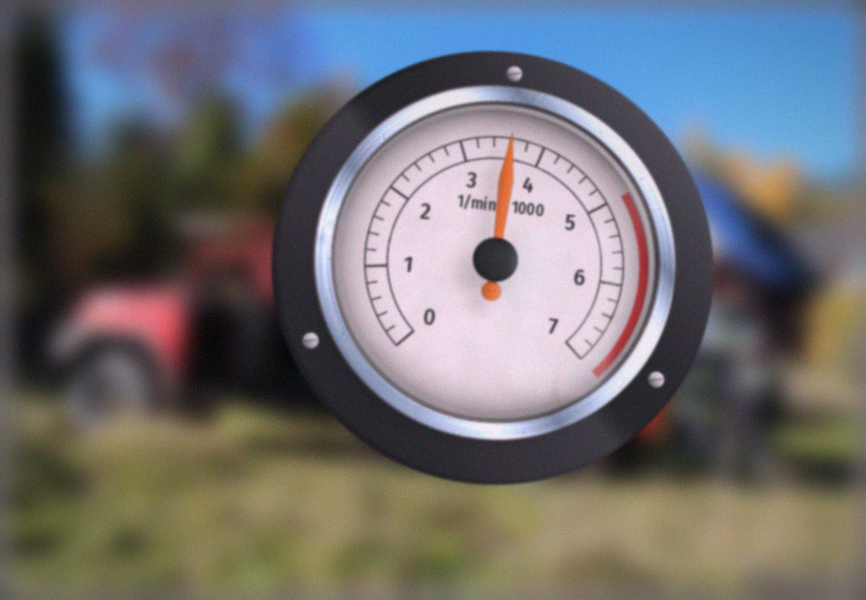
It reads value=3600 unit=rpm
